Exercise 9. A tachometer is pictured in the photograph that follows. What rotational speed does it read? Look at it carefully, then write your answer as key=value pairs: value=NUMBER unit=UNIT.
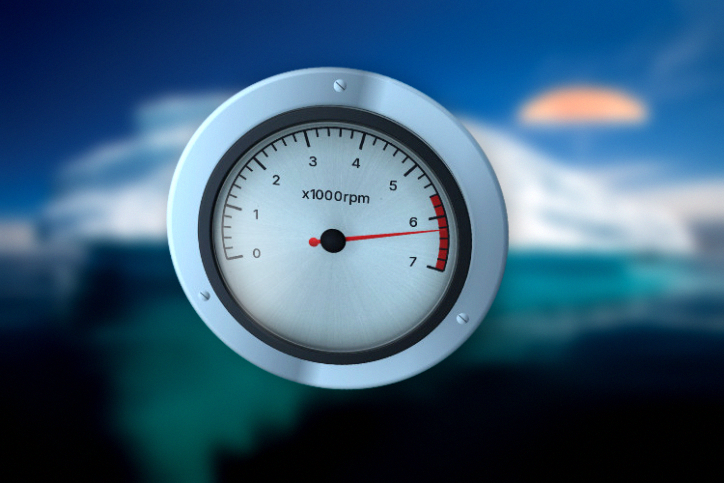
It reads value=6200 unit=rpm
